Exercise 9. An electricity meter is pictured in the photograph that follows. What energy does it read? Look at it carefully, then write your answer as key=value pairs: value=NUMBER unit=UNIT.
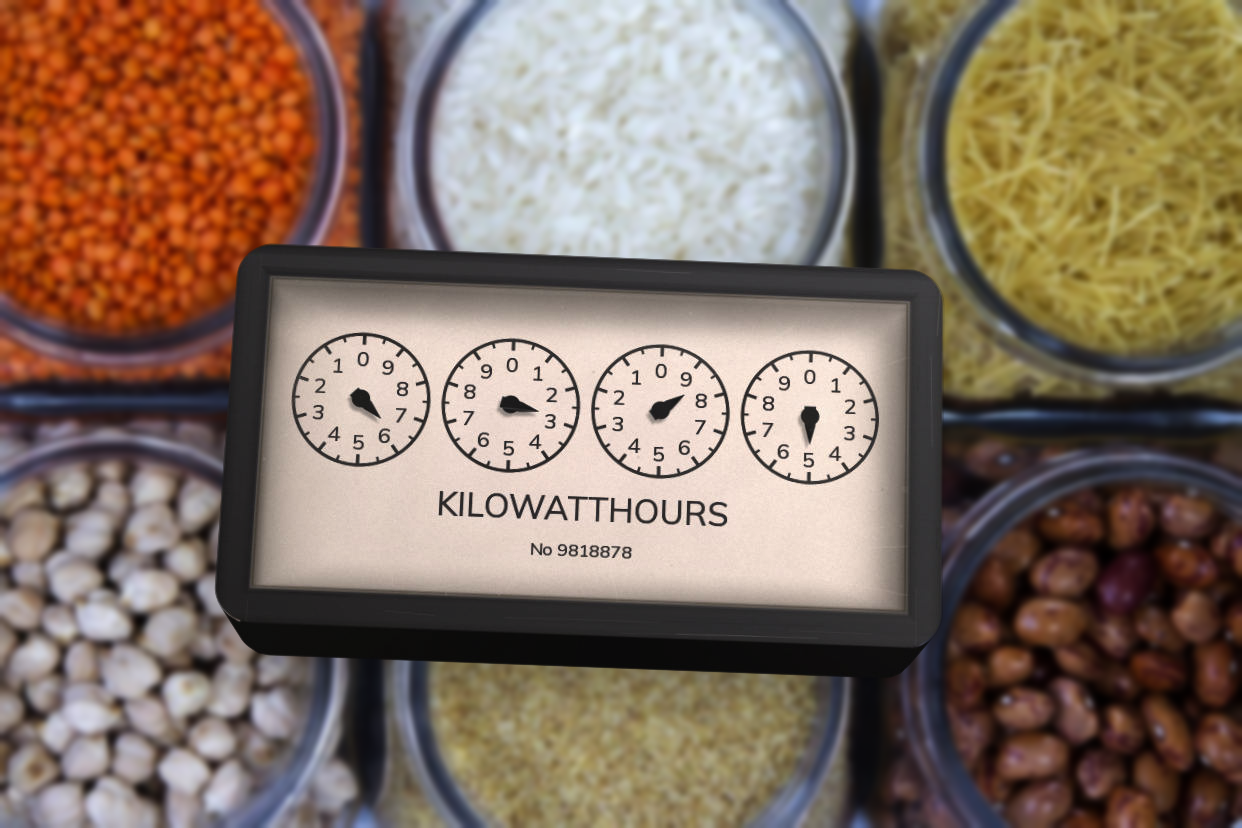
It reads value=6285 unit=kWh
